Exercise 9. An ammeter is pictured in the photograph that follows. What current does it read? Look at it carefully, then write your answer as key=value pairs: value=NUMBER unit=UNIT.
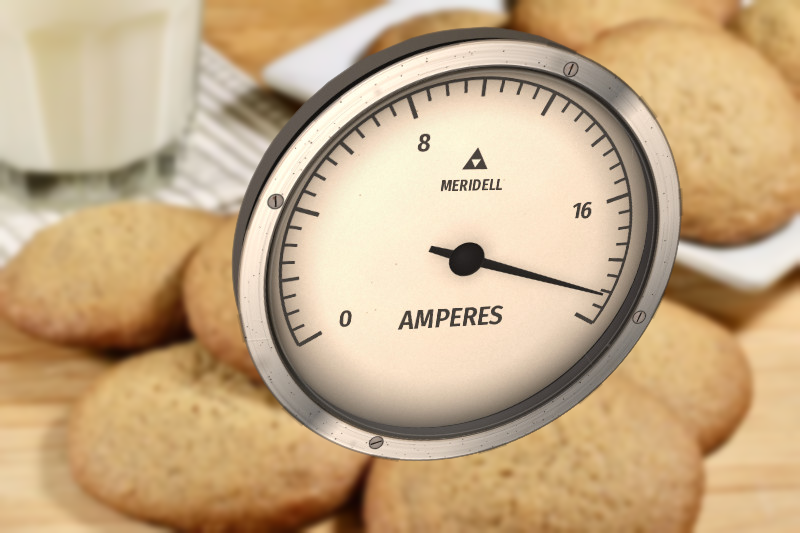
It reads value=19 unit=A
